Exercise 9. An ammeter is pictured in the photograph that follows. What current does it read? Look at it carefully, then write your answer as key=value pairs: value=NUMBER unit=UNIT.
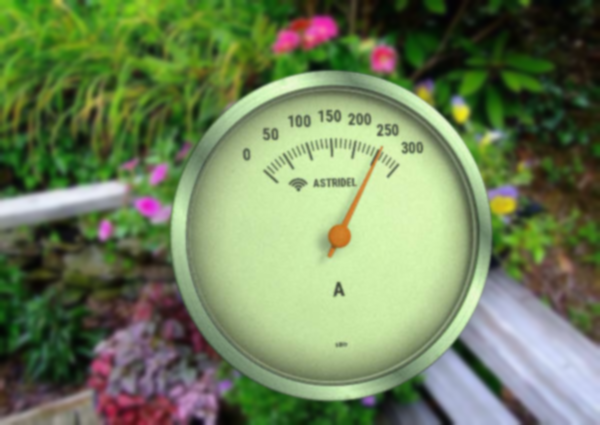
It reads value=250 unit=A
